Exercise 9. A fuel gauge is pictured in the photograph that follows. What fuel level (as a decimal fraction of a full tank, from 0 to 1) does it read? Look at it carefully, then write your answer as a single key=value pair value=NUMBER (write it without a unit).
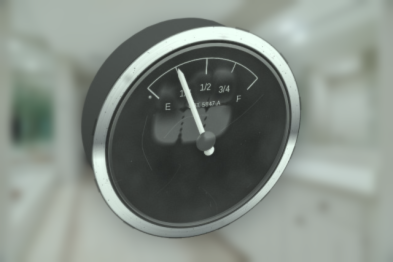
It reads value=0.25
